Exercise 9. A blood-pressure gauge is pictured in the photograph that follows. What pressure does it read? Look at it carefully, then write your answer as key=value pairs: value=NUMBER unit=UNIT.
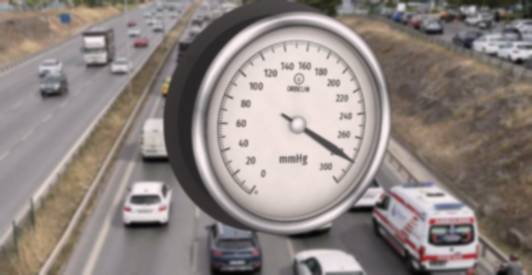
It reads value=280 unit=mmHg
